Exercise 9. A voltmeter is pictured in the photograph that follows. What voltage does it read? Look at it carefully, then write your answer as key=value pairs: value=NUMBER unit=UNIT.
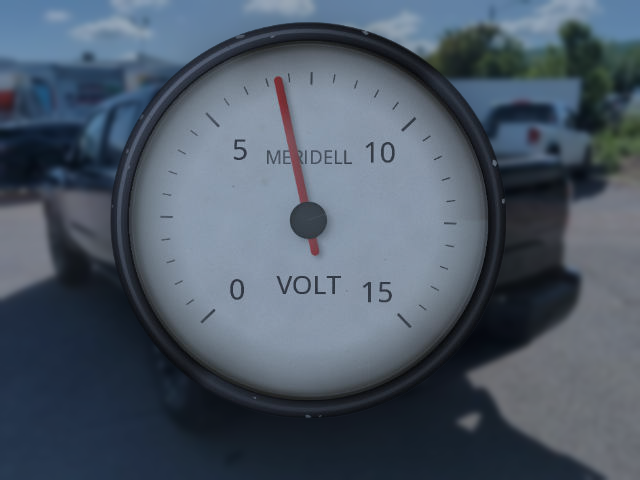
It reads value=6.75 unit=V
